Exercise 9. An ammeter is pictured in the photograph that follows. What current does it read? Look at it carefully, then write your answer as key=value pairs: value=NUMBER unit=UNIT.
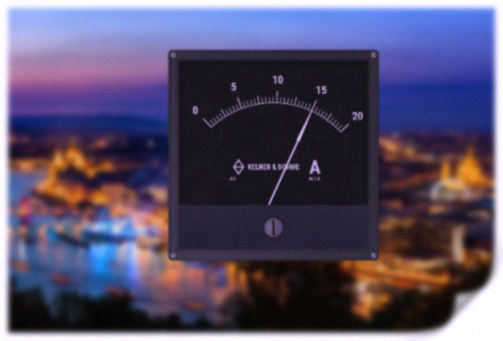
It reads value=15 unit=A
